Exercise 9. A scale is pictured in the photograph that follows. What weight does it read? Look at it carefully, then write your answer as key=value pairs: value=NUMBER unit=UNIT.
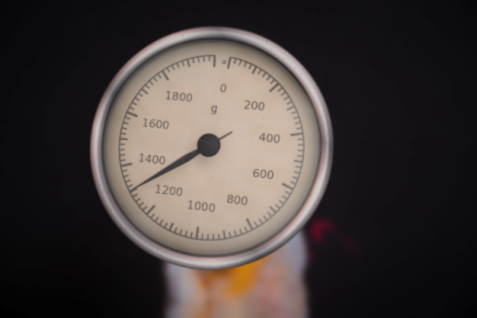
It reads value=1300 unit=g
